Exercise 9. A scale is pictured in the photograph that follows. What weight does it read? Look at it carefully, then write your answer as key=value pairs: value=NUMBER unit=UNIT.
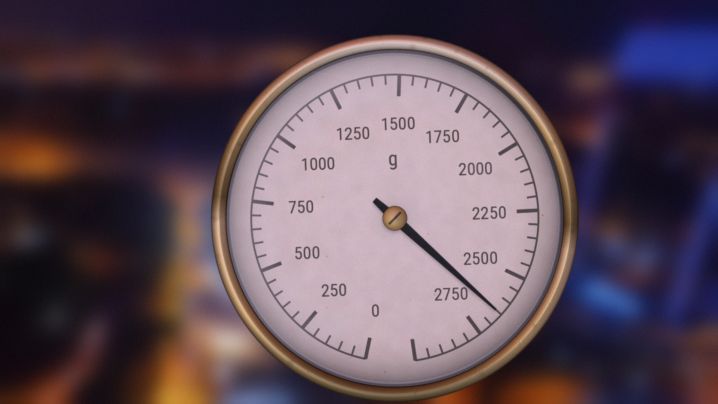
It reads value=2650 unit=g
